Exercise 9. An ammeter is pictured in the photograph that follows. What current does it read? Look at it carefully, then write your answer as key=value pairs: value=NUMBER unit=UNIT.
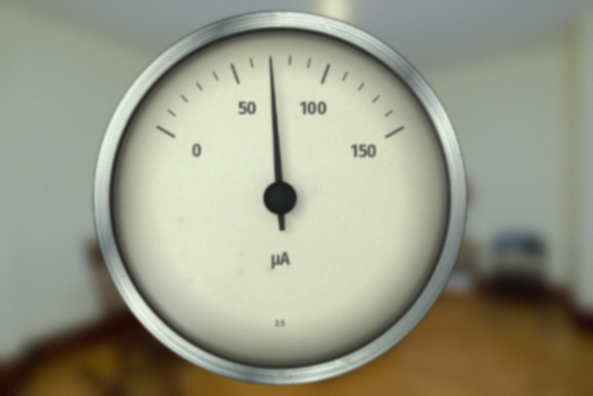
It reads value=70 unit=µA
